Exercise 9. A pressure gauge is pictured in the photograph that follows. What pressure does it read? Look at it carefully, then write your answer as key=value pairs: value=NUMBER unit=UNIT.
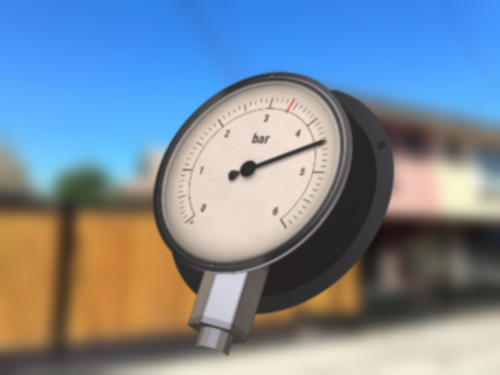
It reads value=4.5 unit=bar
